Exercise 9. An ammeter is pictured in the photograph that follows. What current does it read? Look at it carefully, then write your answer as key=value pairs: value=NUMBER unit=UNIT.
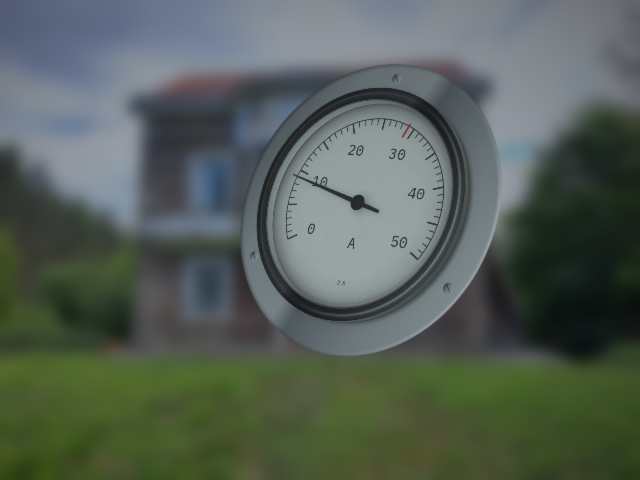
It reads value=9 unit=A
